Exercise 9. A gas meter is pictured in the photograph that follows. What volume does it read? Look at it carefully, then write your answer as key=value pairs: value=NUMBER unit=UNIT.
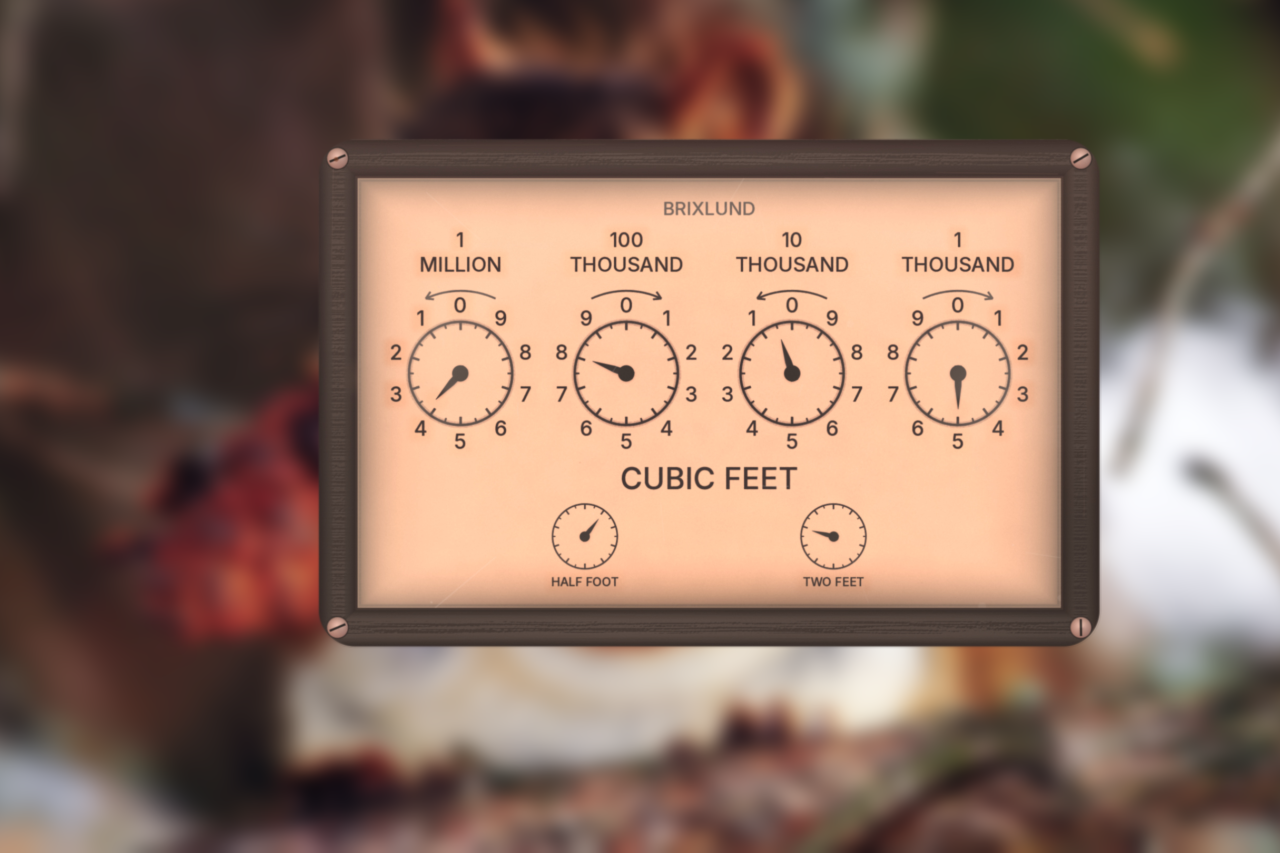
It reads value=380500 unit=ft³
